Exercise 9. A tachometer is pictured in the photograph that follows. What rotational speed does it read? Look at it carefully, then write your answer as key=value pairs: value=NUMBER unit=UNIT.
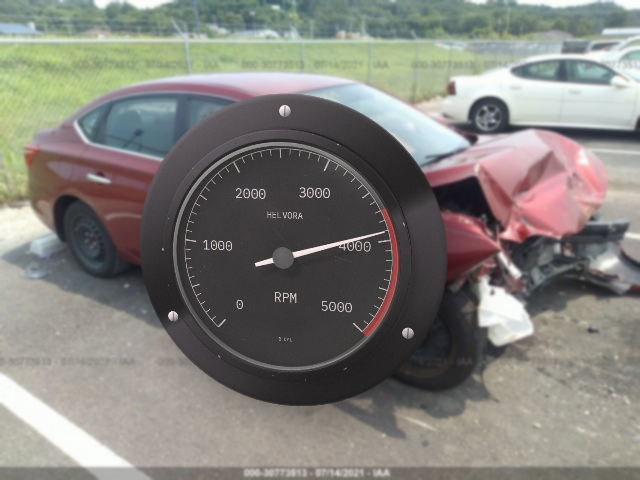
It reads value=3900 unit=rpm
